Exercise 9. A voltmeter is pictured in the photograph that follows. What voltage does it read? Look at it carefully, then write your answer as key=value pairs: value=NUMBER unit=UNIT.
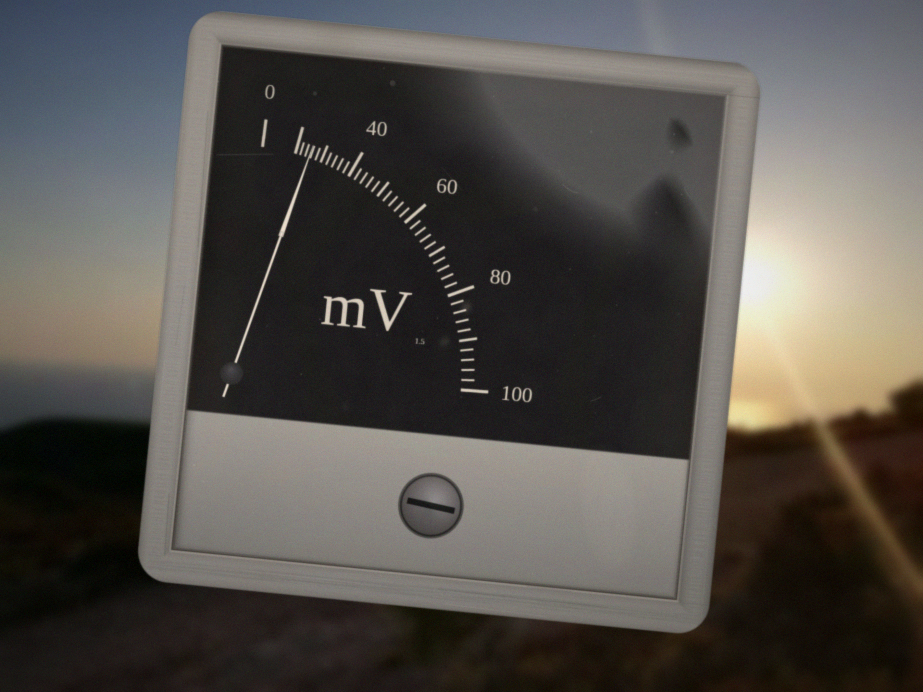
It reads value=26 unit=mV
